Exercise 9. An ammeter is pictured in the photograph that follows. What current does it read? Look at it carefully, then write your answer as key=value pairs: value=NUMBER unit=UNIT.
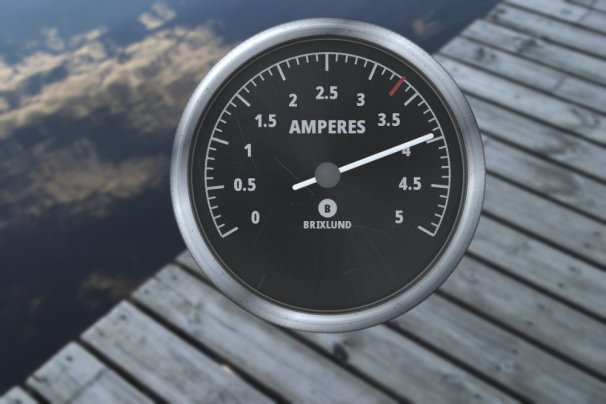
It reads value=3.95 unit=A
